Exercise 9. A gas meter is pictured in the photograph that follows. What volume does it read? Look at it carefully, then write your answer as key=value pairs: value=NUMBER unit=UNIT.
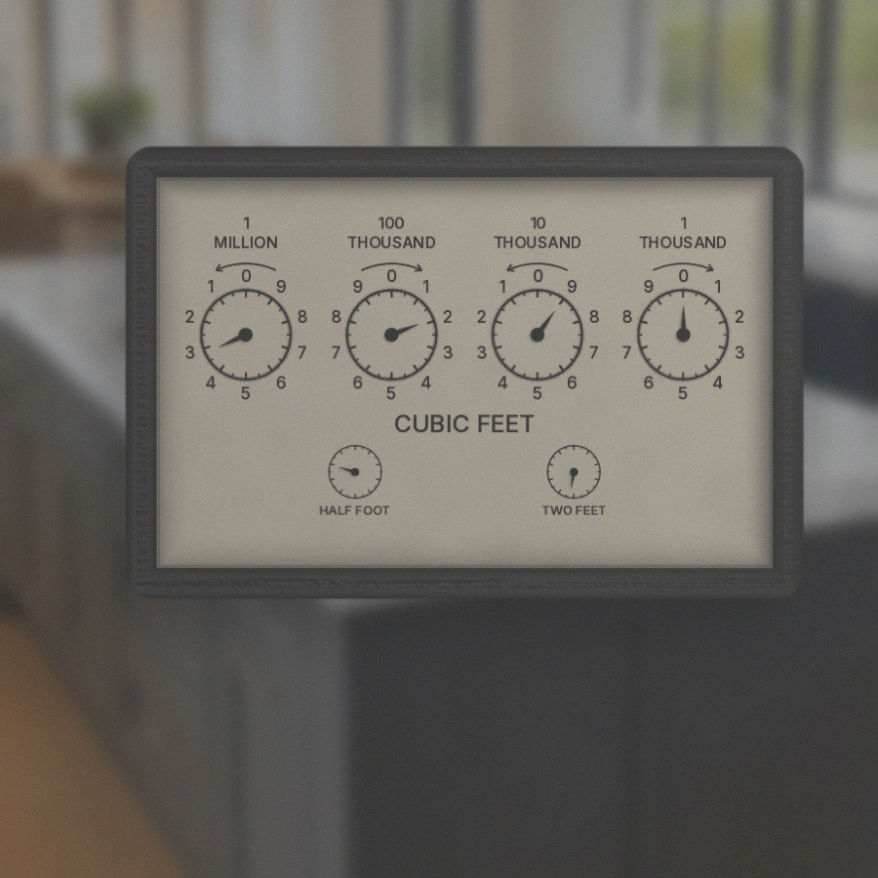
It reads value=319000 unit=ft³
